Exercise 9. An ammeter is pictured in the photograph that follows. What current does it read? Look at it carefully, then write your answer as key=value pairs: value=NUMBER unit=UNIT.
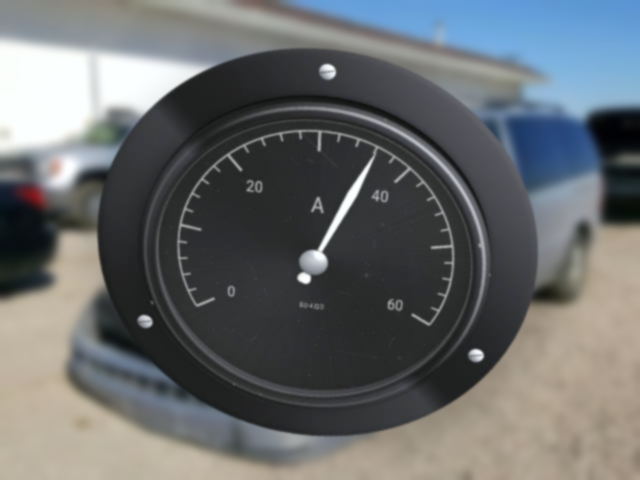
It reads value=36 unit=A
